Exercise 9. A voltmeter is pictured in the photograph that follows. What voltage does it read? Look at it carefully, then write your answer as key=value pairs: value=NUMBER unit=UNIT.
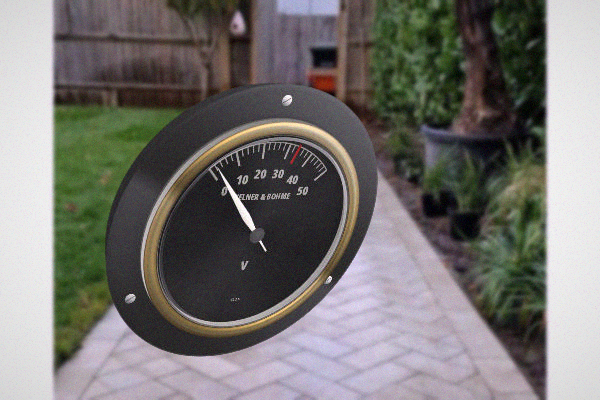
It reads value=2 unit=V
